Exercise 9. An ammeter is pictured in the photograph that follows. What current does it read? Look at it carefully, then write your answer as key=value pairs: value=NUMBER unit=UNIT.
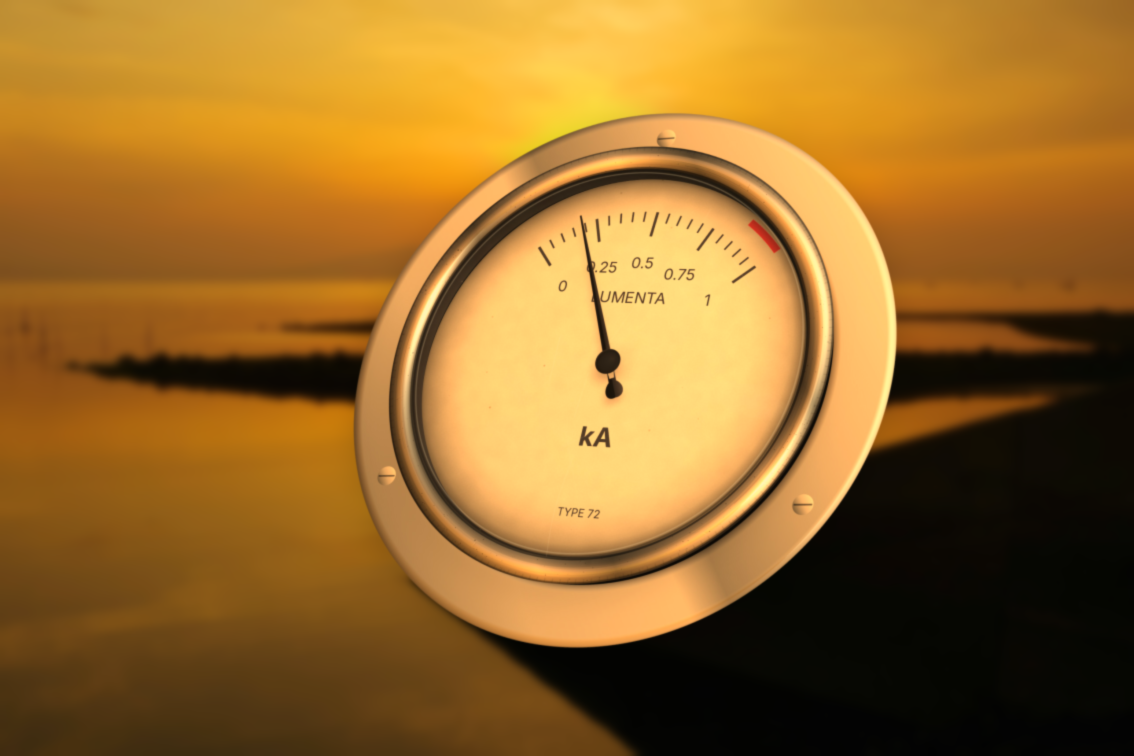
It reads value=0.2 unit=kA
